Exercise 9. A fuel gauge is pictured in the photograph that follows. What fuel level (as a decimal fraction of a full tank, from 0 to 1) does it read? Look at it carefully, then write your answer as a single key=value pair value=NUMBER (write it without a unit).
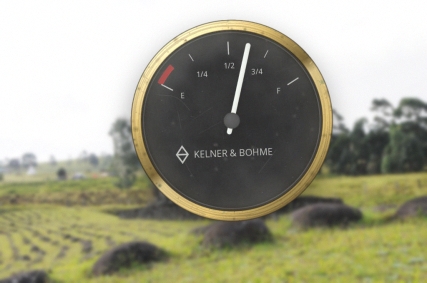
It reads value=0.625
